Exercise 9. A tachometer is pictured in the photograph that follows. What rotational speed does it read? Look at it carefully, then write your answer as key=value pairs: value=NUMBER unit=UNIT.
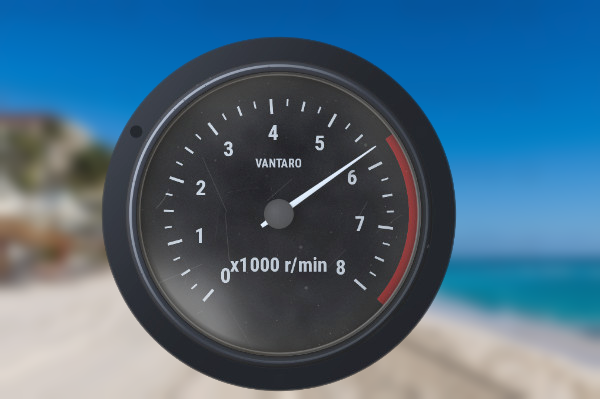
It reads value=5750 unit=rpm
